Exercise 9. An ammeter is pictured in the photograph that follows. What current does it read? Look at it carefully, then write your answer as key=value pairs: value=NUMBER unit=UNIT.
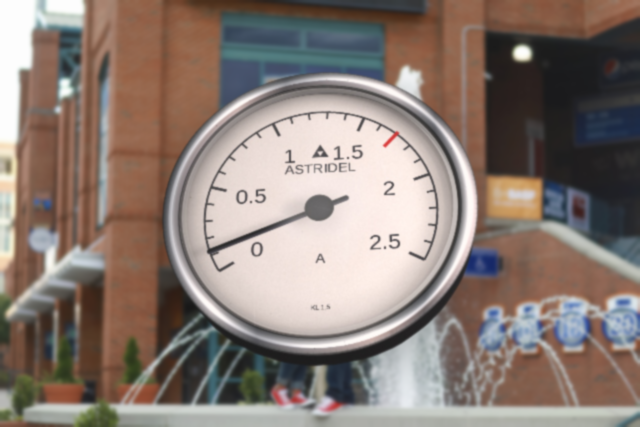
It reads value=0.1 unit=A
